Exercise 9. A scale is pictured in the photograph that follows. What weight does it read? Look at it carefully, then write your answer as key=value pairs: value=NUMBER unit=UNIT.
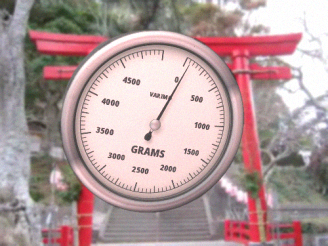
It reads value=50 unit=g
